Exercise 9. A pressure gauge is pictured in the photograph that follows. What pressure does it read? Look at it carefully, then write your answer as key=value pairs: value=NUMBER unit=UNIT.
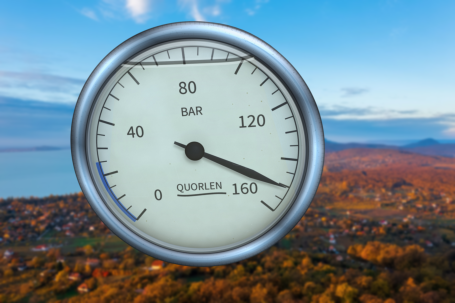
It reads value=150 unit=bar
